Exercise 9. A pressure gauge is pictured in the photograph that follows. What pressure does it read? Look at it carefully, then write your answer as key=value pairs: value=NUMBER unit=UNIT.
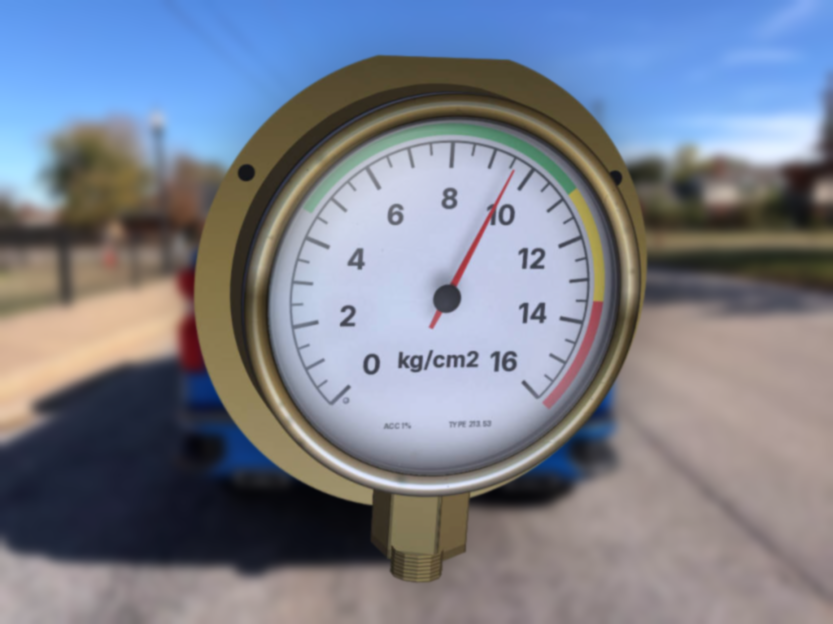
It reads value=9.5 unit=kg/cm²
